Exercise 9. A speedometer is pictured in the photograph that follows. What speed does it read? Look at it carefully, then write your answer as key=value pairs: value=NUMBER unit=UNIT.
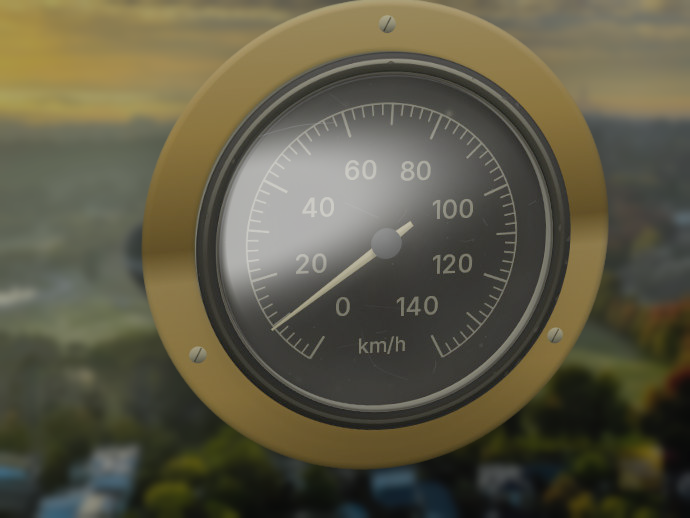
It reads value=10 unit=km/h
